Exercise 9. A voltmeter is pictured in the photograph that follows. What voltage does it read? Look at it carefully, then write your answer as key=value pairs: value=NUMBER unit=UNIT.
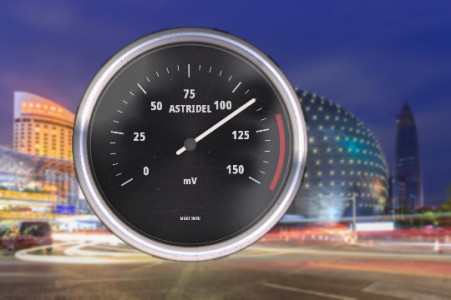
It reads value=110 unit=mV
